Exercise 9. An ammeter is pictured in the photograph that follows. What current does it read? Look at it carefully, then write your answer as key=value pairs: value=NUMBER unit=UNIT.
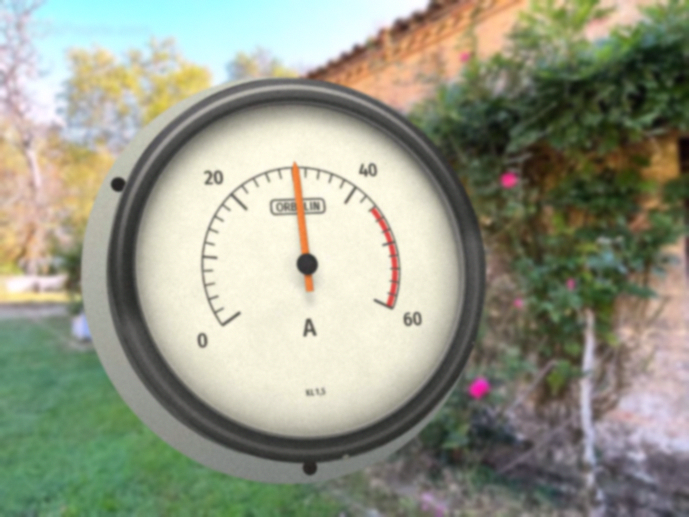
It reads value=30 unit=A
